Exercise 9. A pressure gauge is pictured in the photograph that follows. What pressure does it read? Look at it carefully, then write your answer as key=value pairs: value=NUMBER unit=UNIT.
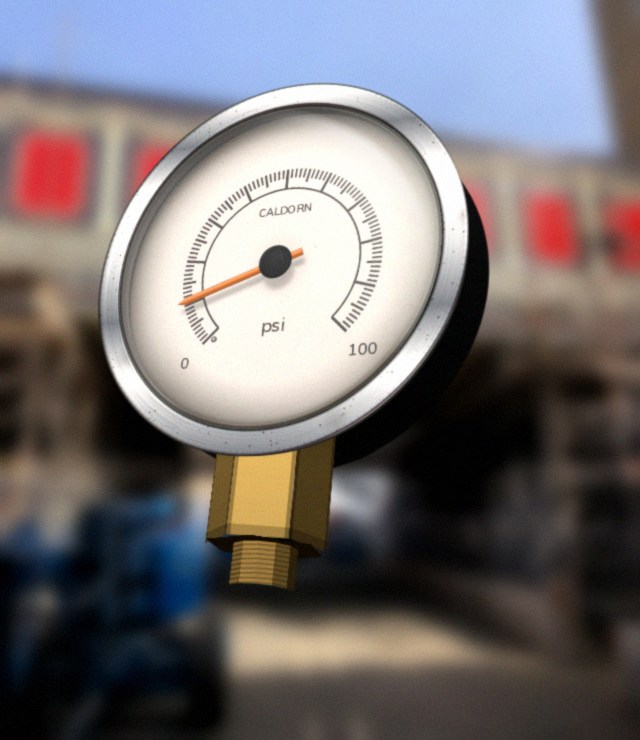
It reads value=10 unit=psi
